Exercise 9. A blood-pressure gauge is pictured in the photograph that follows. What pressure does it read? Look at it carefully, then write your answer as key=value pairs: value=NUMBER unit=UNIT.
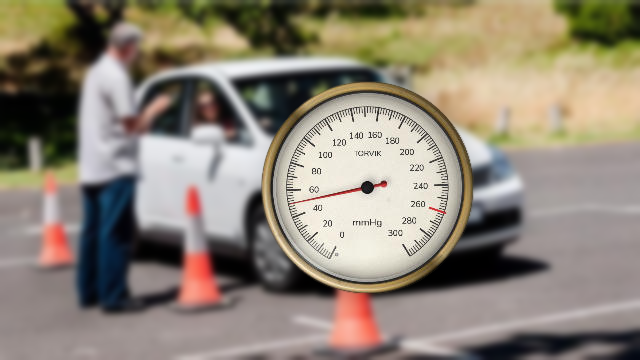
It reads value=50 unit=mmHg
